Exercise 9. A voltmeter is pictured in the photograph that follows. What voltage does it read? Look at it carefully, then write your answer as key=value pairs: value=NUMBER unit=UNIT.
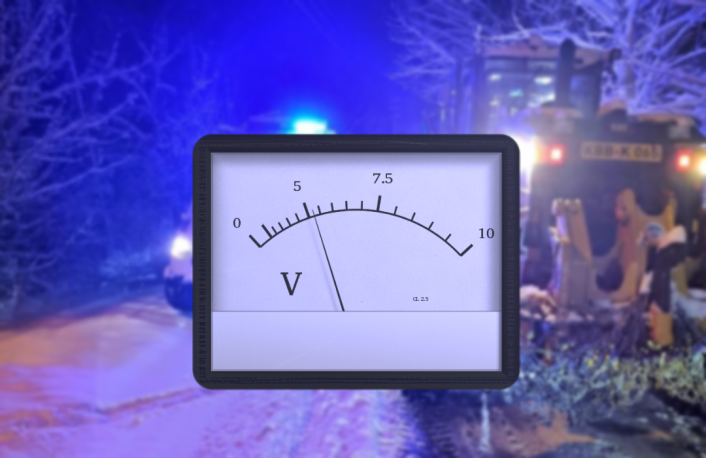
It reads value=5.25 unit=V
